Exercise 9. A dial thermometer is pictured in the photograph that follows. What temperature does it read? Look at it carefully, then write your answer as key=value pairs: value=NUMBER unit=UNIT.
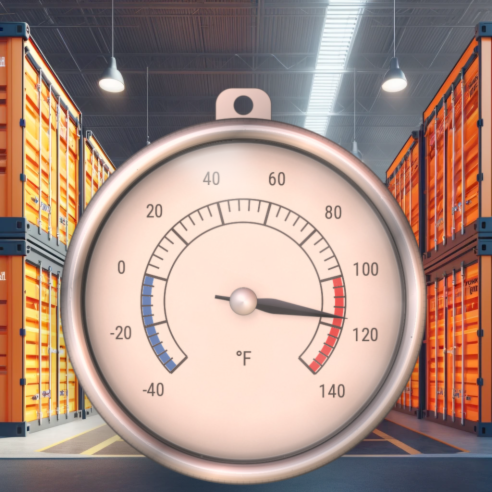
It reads value=116 unit=°F
